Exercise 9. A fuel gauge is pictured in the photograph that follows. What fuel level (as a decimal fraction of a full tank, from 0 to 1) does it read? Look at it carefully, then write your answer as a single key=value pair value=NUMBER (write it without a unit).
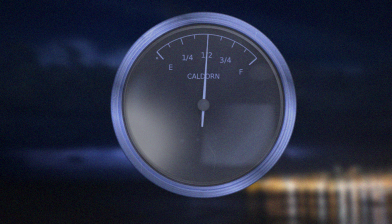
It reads value=0.5
